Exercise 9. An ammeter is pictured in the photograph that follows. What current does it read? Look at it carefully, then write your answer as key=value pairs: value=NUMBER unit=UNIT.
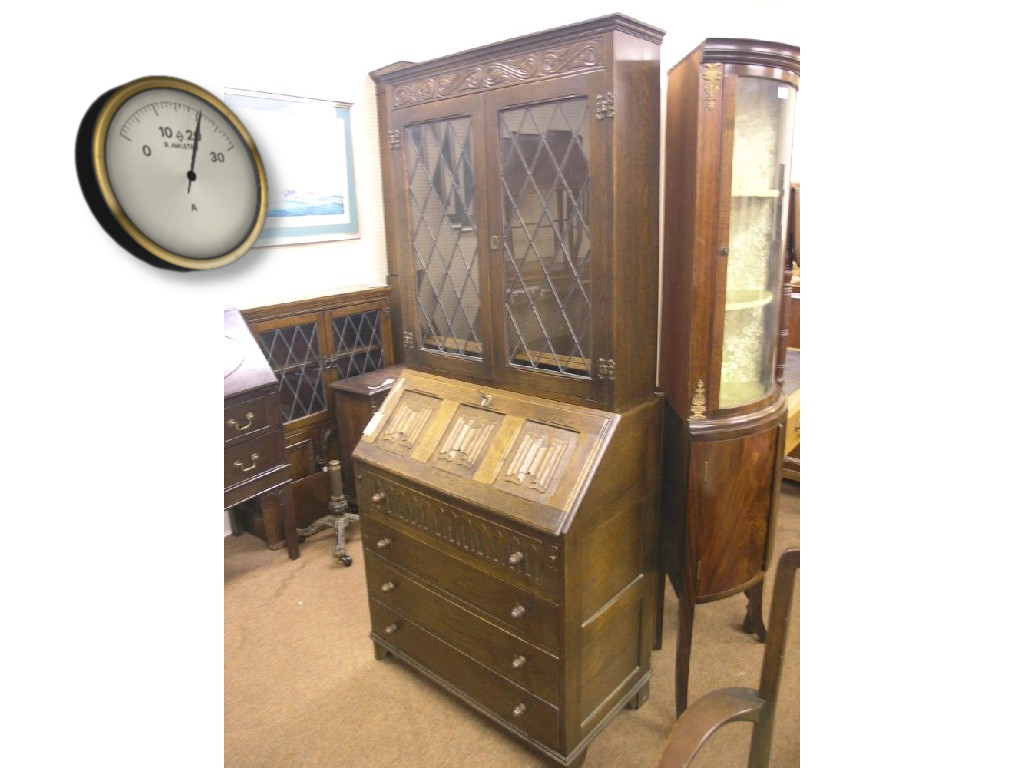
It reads value=20 unit=A
